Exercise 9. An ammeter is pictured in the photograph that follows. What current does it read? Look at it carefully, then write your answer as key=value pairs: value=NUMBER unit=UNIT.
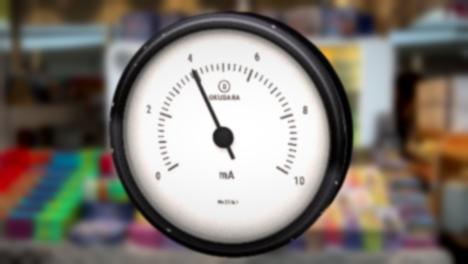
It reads value=4 unit=mA
